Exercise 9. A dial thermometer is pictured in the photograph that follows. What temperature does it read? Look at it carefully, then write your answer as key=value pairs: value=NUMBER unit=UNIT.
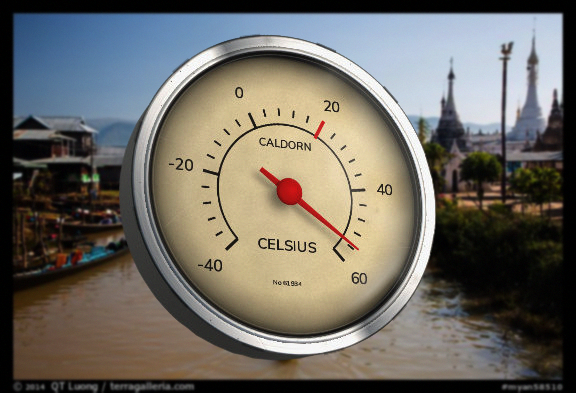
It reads value=56 unit=°C
